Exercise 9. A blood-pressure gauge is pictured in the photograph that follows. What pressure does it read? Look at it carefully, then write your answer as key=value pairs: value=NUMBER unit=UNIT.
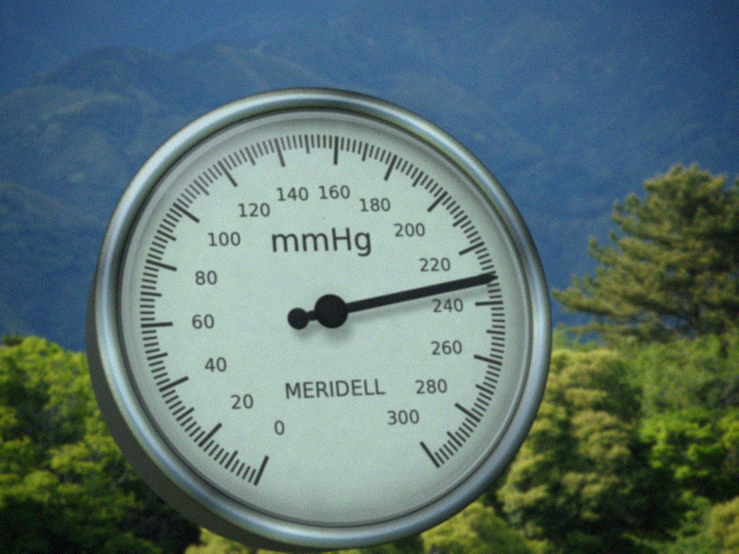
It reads value=232 unit=mmHg
